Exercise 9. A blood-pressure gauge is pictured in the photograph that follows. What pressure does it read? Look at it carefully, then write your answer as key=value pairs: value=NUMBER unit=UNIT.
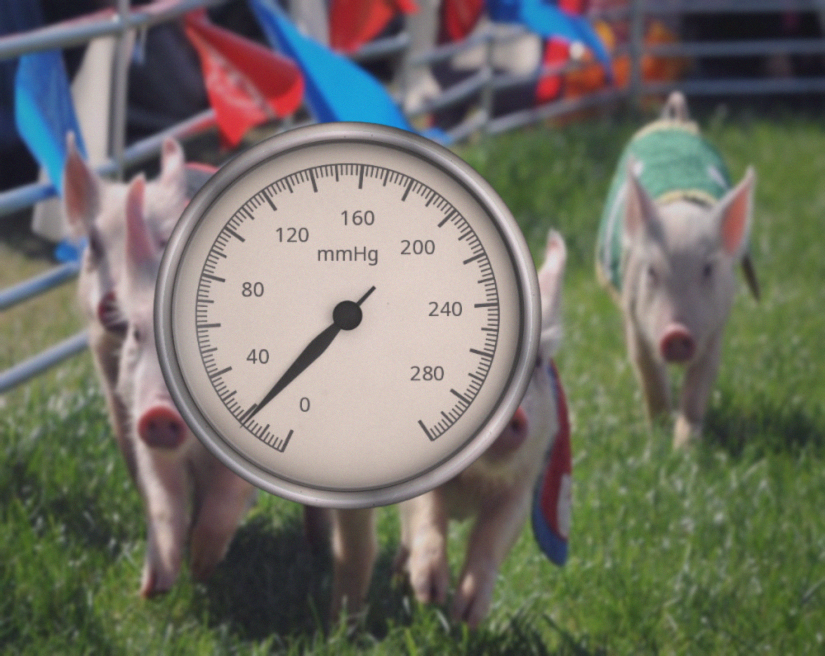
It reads value=18 unit=mmHg
